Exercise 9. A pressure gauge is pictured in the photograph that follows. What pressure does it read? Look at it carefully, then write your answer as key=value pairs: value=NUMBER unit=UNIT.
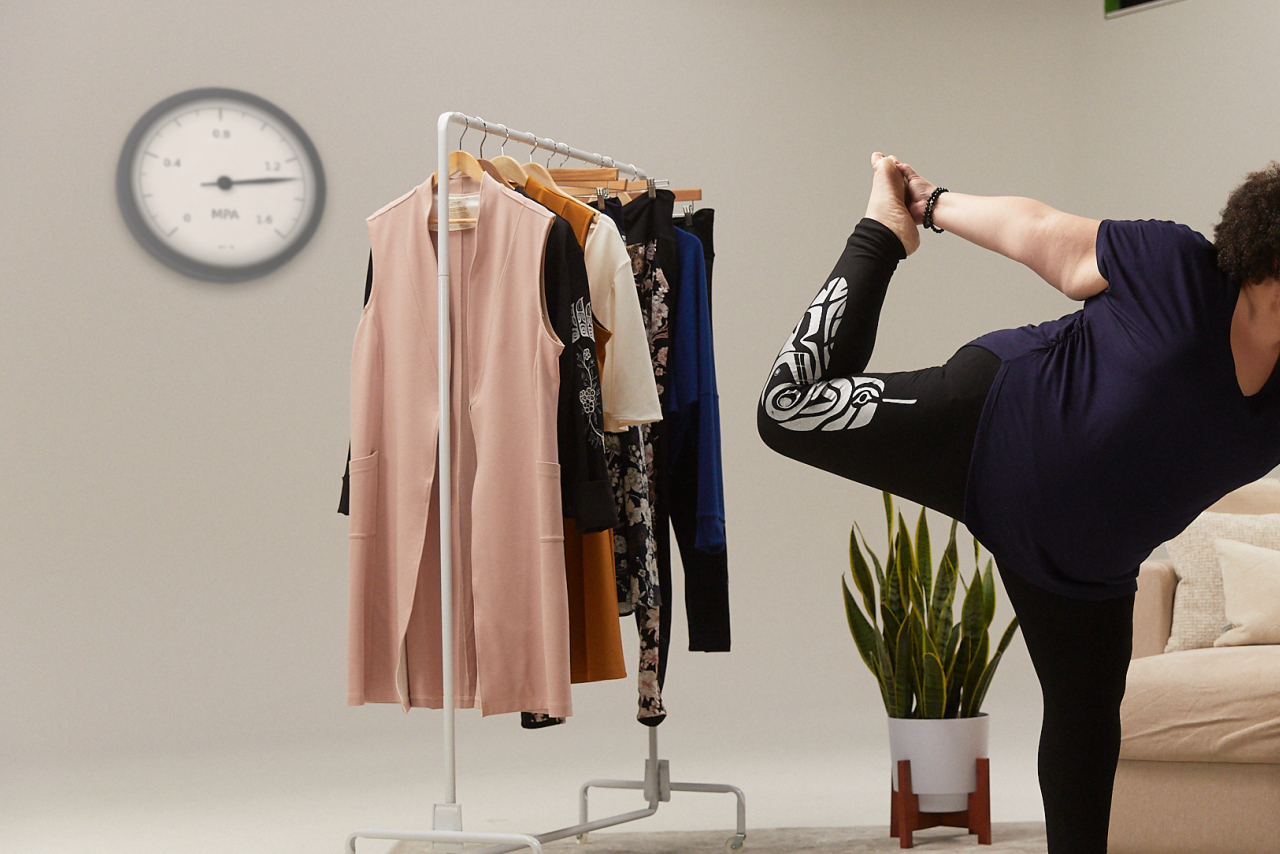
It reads value=1.3 unit=MPa
